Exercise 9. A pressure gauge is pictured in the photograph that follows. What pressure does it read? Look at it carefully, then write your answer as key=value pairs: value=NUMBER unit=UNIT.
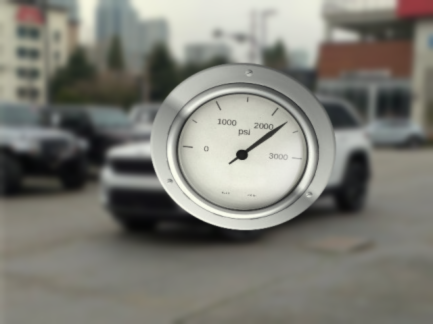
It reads value=2250 unit=psi
